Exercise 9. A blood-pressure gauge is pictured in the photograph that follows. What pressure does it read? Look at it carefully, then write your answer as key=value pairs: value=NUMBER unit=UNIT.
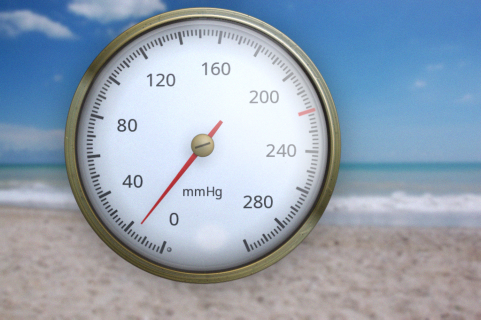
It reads value=16 unit=mmHg
